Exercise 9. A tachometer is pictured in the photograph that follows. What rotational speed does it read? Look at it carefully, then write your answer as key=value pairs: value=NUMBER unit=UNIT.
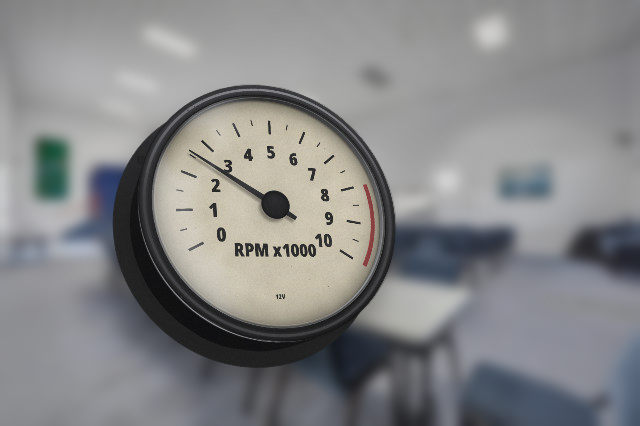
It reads value=2500 unit=rpm
